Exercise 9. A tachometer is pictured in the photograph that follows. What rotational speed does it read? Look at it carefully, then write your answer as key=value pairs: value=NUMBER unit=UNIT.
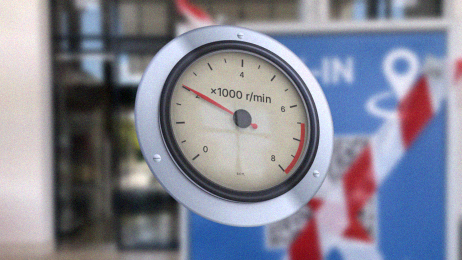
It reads value=2000 unit=rpm
